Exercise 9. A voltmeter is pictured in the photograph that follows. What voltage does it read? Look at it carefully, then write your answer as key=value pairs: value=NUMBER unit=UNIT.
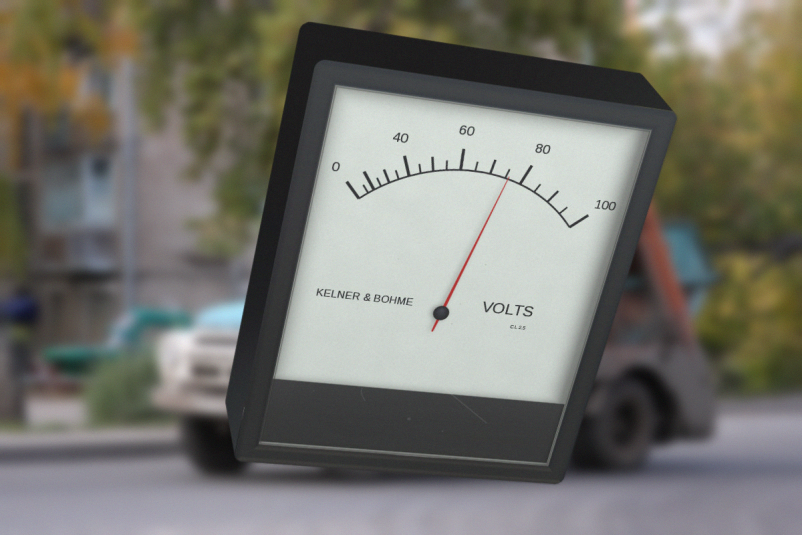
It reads value=75 unit=V
